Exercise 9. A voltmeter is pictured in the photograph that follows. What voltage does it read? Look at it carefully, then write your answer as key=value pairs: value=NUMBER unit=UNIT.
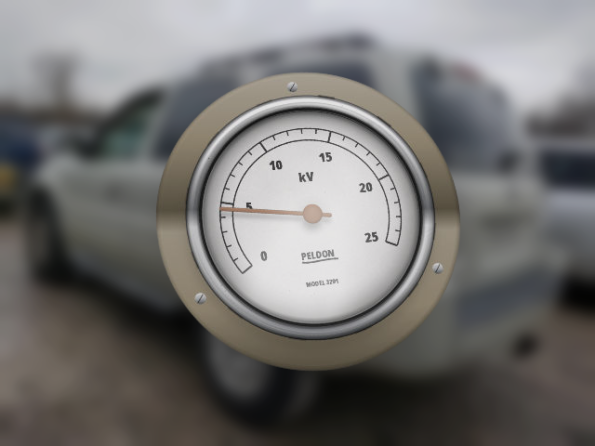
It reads value=4.5 unit=kV
